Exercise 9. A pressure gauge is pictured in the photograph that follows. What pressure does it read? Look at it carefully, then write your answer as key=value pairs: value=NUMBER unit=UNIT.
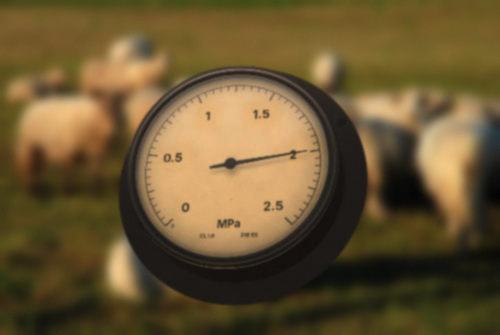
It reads value=2 unit=MPa
